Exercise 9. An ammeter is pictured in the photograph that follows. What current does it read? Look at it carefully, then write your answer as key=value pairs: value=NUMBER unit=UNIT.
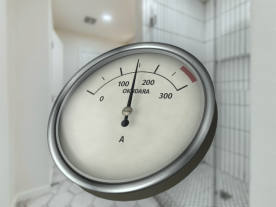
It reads value=150 unit=A
